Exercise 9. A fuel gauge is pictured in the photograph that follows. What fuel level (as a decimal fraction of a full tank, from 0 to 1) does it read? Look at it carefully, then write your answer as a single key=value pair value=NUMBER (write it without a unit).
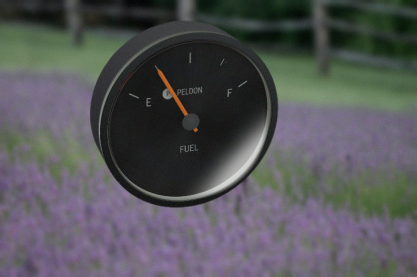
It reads value=0.25
